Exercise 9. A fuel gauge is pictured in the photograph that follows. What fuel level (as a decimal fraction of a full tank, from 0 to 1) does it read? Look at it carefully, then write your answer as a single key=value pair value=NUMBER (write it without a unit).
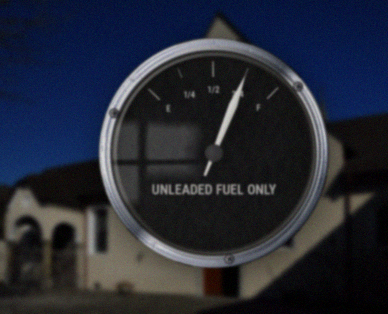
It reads value=0.75
